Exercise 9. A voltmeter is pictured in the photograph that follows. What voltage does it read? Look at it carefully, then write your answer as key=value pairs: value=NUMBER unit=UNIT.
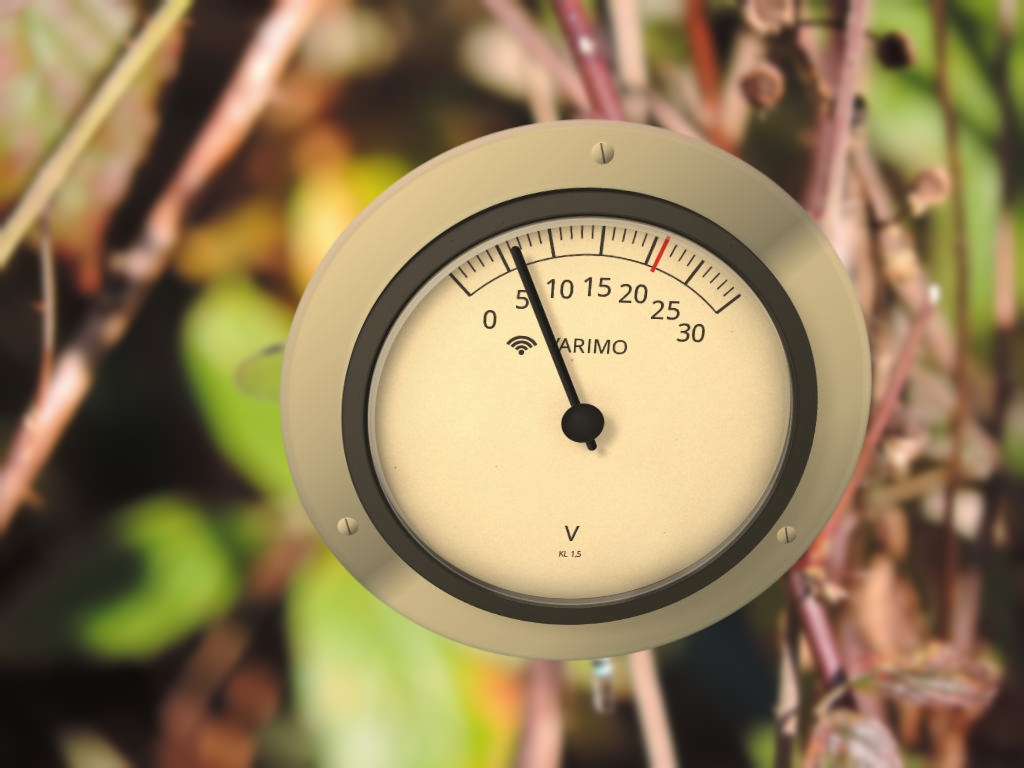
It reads value=6.5 unit=V
